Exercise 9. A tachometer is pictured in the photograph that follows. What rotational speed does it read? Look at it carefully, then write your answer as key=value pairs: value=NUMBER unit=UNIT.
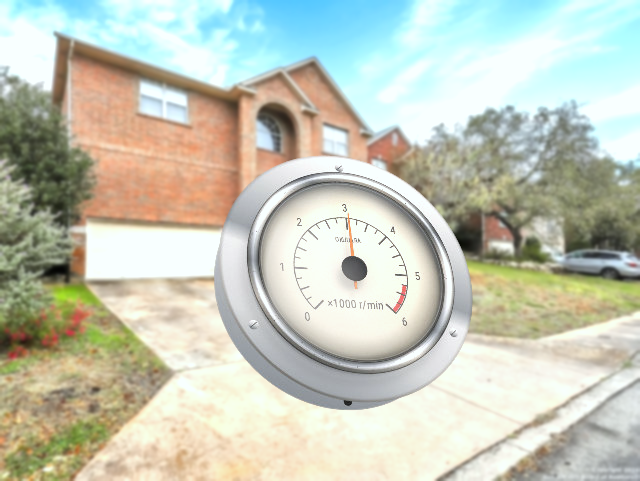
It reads value=3000 unit=rpm
